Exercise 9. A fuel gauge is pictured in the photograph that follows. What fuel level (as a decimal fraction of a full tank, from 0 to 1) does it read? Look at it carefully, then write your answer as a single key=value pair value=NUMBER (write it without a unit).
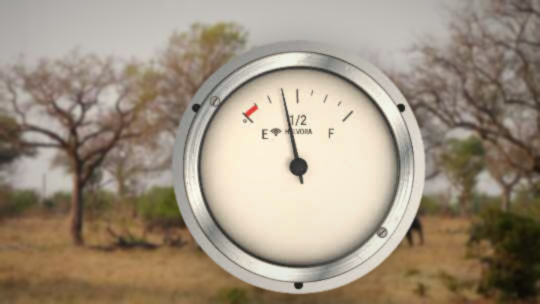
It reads value=0.375
